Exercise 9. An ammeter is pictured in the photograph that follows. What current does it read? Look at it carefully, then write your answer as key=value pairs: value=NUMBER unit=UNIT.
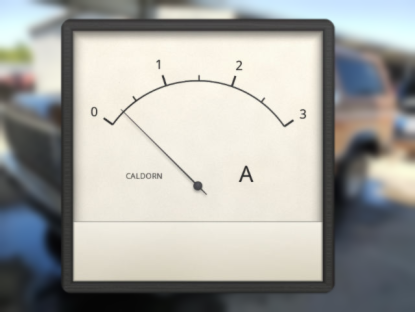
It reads value=0.25 unit=A
